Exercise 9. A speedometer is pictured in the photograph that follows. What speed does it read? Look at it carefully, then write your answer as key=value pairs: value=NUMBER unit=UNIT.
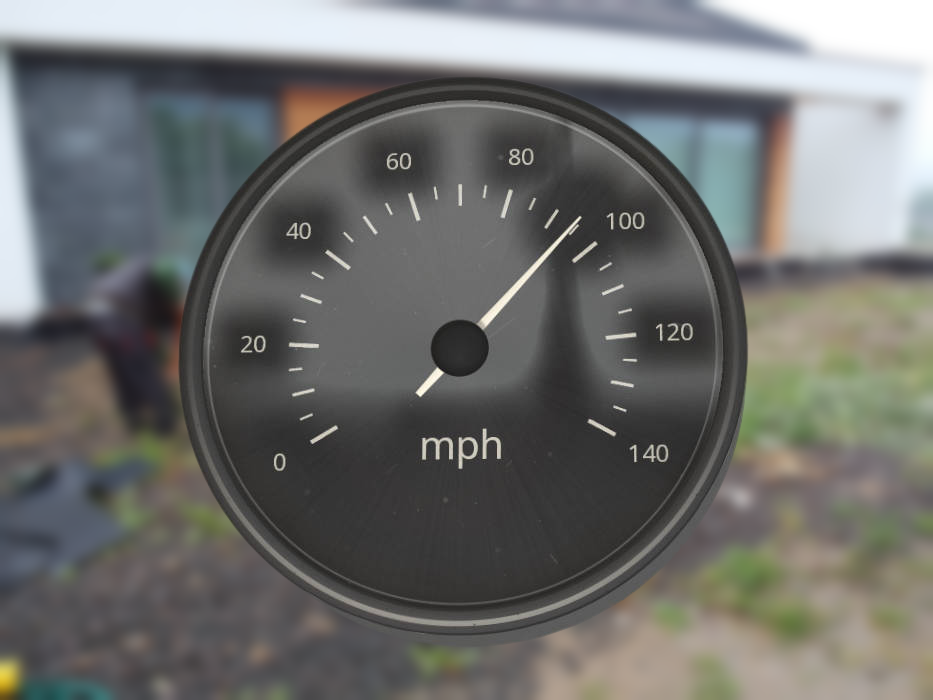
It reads value=95 unit=mph
